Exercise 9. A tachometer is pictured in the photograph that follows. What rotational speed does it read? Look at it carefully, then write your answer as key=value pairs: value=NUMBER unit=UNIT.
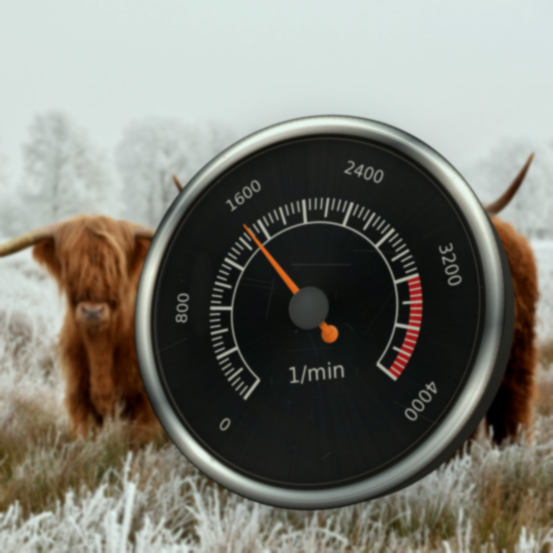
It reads value=1500 unit=rpm
